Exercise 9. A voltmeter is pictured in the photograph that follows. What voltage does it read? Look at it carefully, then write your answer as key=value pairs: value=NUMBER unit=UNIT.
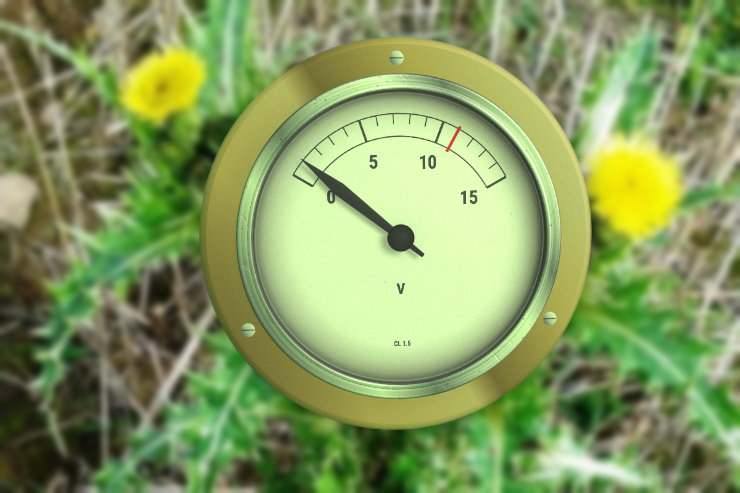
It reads value=1 unit=V
